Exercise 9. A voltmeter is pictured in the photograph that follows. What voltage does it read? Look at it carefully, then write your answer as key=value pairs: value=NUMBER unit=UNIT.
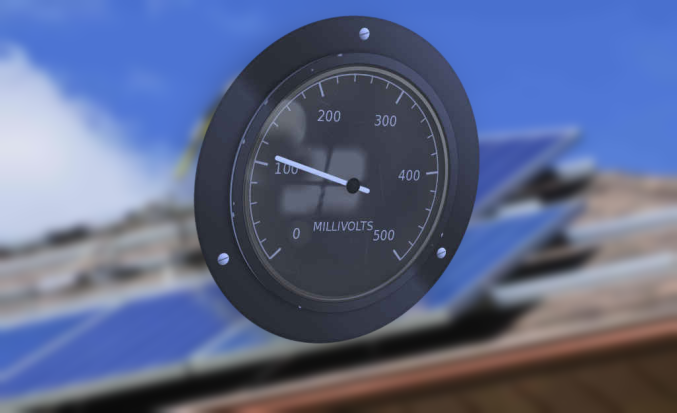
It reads value=110 unit=mV
